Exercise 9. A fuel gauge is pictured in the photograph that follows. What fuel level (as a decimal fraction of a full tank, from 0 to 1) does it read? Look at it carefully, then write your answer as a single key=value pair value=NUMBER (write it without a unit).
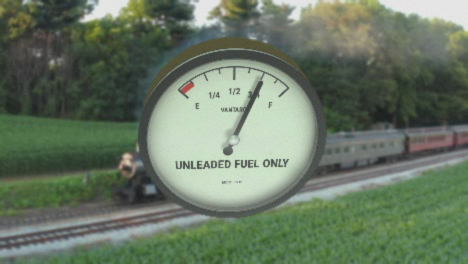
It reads value=0.75
